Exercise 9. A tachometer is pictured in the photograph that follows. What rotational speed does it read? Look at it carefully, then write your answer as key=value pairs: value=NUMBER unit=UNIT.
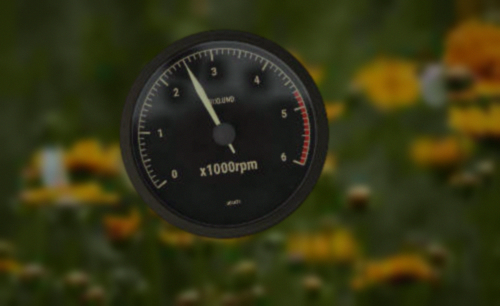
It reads value=2500 unit=rpm
